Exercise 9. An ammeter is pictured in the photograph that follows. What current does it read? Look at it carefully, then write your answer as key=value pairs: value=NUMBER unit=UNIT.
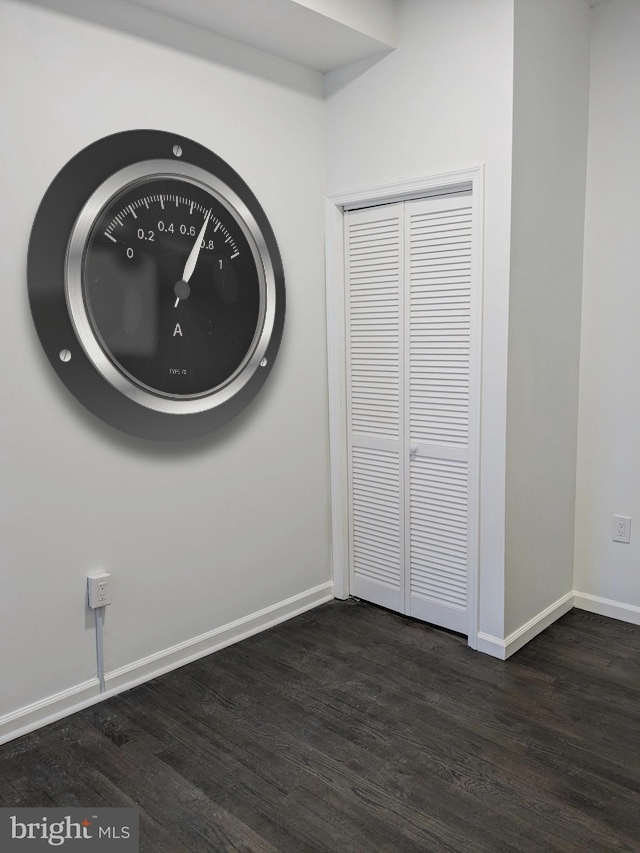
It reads value=0.7 unit=A
